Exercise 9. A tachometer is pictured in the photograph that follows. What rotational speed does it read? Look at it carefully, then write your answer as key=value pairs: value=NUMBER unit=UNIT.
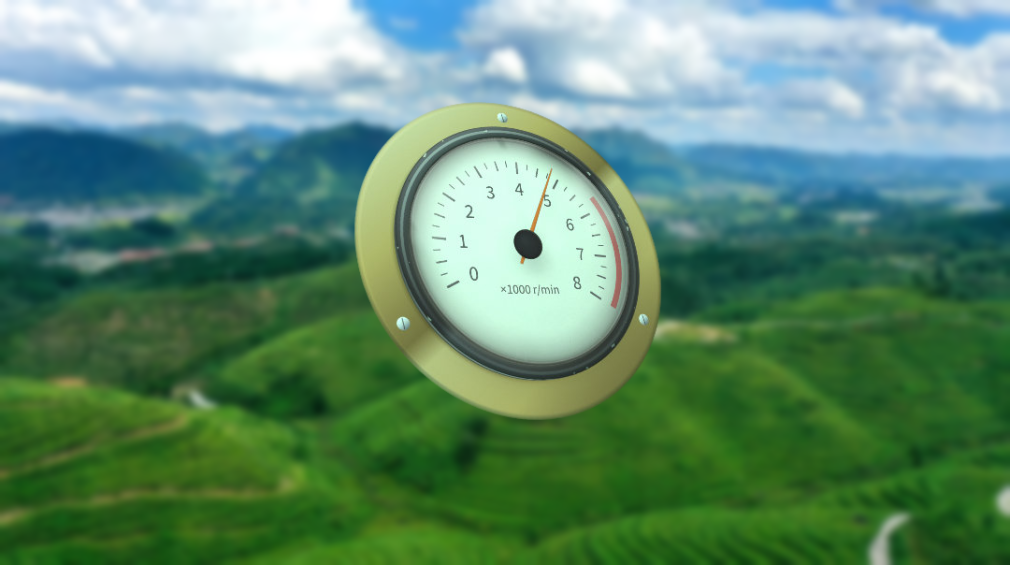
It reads value=4750 unit=rpm
